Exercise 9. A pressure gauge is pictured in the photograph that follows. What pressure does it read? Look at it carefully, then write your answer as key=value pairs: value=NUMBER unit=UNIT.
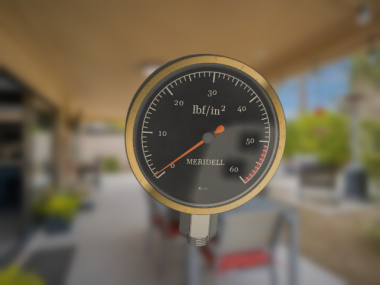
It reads value=1 unit=psi
